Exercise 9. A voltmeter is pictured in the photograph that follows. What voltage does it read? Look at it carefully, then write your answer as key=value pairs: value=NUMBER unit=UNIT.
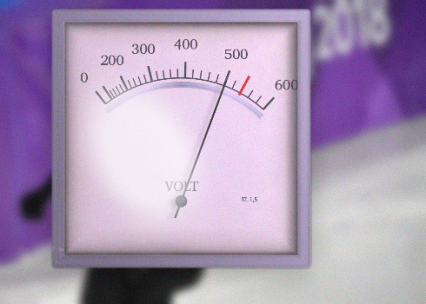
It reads value=500 unit=V
